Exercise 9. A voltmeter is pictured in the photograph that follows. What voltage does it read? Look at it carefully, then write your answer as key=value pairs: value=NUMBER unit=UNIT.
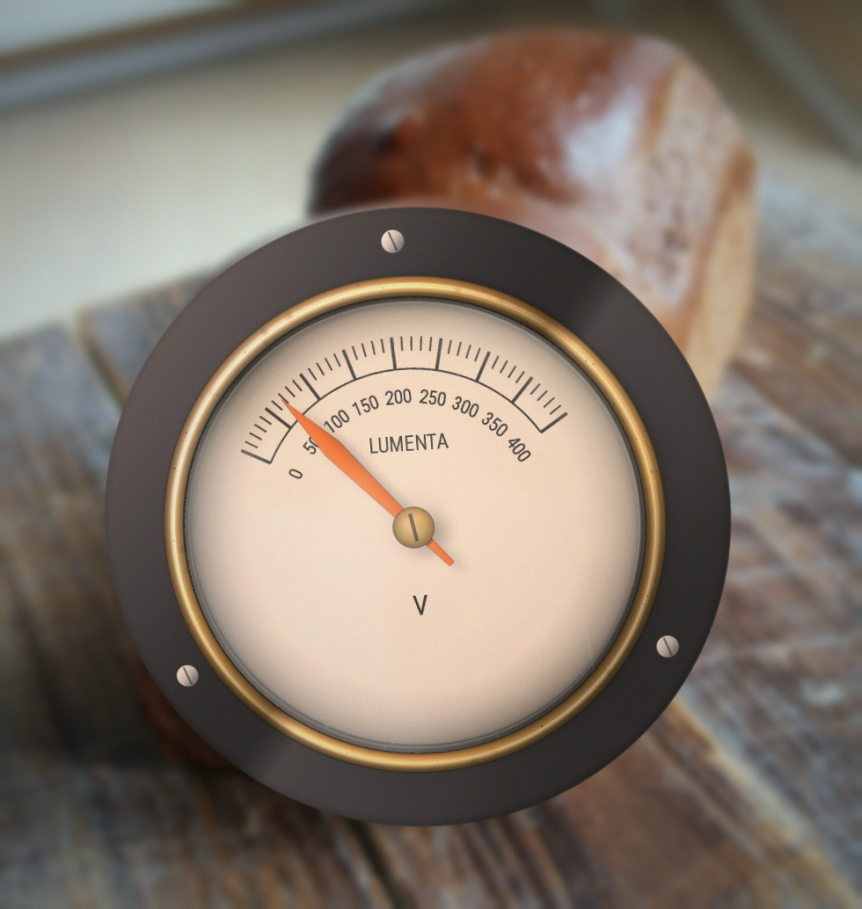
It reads value=70 unit=V
